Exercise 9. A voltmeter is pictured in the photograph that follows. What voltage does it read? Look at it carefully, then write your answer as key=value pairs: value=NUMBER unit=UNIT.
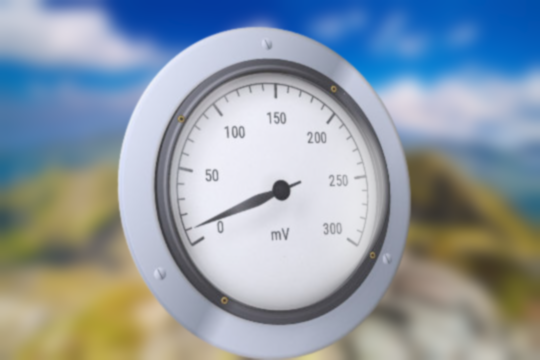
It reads value=10 unit=mV
